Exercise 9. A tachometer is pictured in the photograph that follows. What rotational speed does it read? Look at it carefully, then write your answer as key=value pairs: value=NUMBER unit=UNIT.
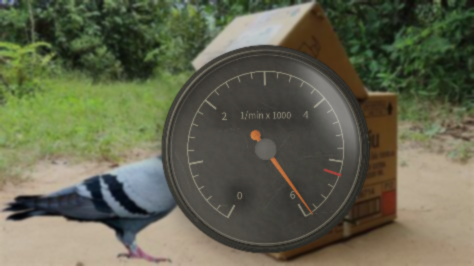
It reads value=5900 unit=rpm
